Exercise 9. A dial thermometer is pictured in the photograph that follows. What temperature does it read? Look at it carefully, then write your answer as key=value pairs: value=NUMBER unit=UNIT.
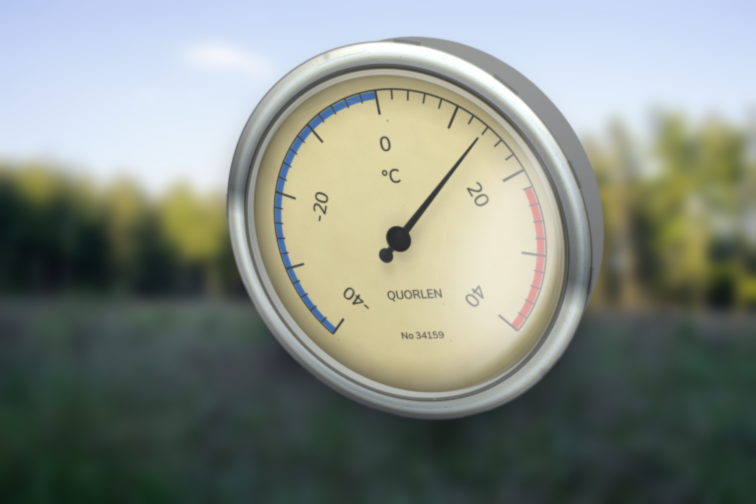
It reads value=14 unit=°C
